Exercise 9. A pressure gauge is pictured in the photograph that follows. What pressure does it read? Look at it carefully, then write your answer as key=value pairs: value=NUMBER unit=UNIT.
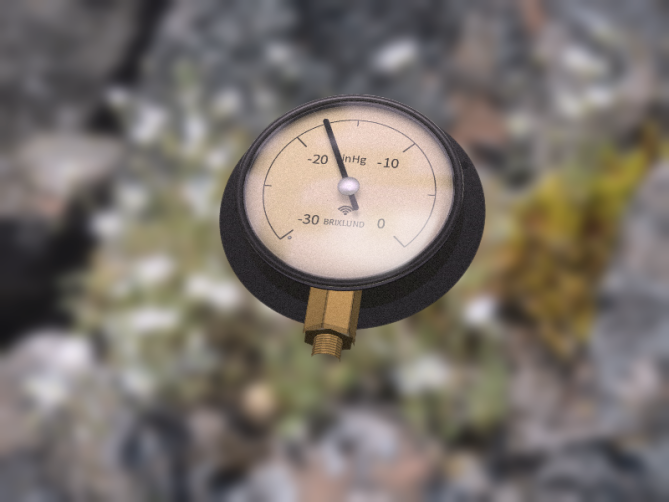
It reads value=-17.5 unit=inHg
